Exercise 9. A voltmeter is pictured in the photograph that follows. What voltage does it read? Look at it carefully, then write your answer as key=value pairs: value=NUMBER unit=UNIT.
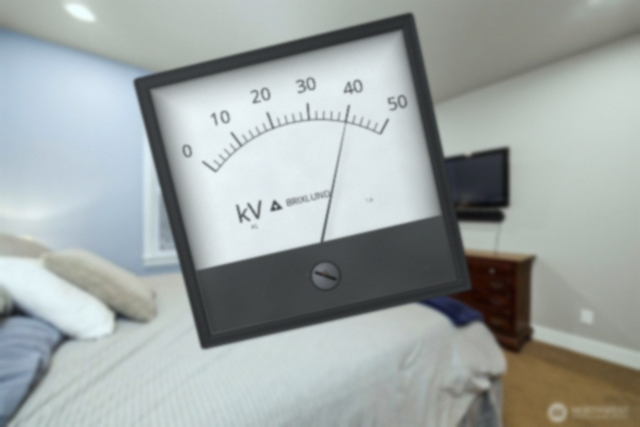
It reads value=40 unit=kV
